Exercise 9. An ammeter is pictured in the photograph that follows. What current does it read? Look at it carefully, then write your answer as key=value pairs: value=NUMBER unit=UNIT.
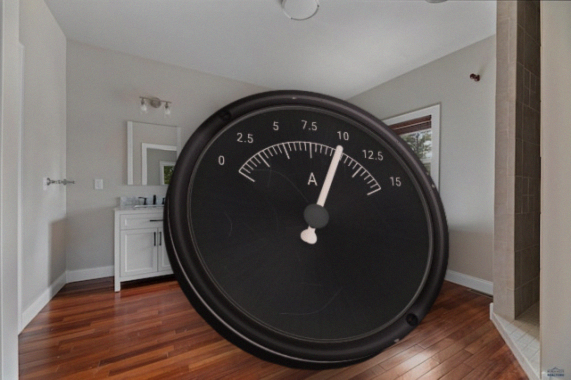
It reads value=10 unit=A
